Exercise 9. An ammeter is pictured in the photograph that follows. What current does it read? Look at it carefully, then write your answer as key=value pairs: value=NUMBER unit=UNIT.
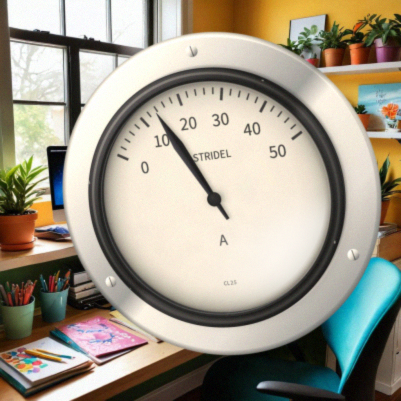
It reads value=14 unit=A
